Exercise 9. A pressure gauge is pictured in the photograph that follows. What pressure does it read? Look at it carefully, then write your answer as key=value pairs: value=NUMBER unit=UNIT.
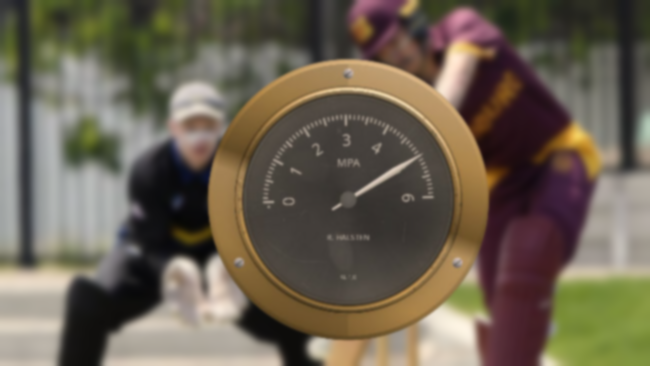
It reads value=5 unit=MPa
